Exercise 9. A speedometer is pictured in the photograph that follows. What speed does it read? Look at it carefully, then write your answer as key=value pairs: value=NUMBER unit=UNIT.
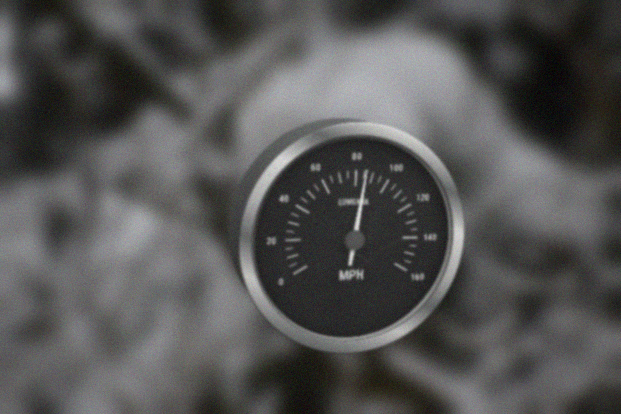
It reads value=85 unit=mph
